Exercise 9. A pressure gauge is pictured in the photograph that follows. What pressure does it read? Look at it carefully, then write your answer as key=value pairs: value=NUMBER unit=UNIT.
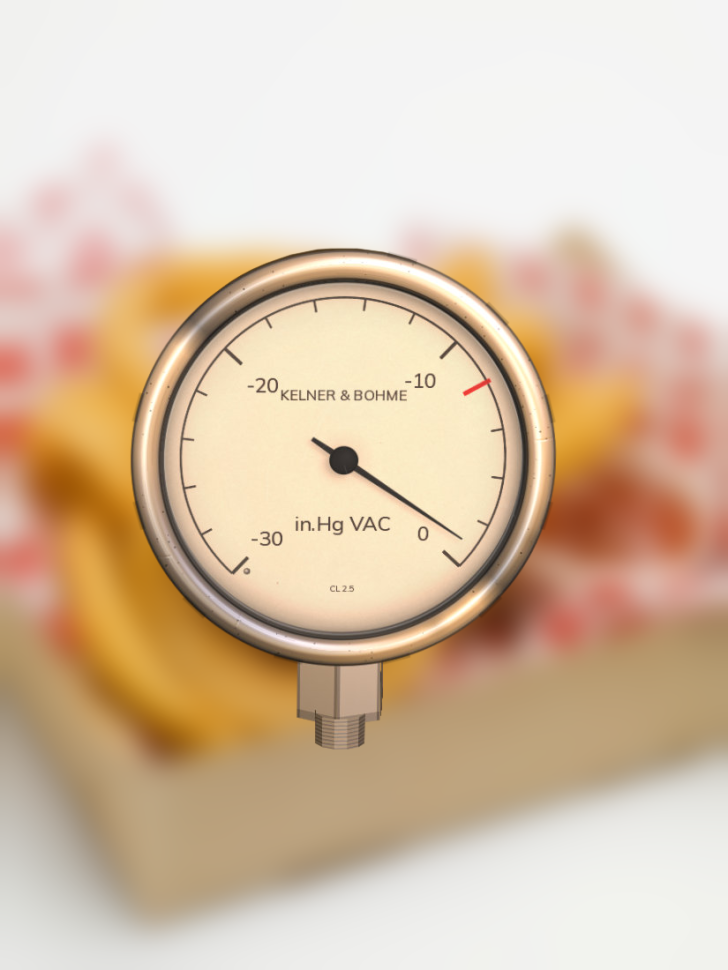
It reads value=-1 unit=inHg
